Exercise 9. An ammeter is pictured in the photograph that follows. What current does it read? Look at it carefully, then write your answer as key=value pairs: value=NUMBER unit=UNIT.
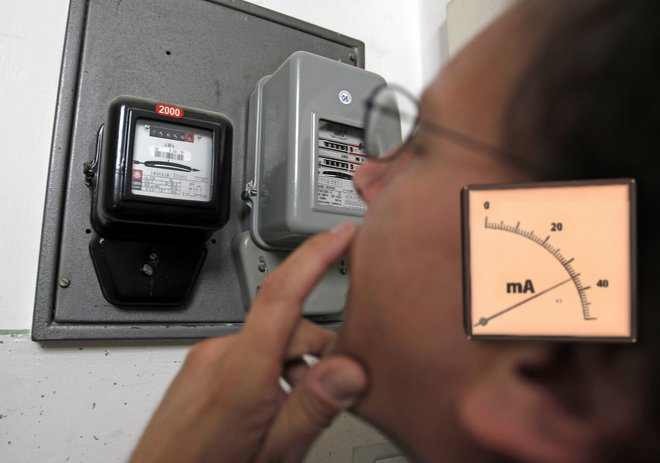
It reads value=35 unit=mA
